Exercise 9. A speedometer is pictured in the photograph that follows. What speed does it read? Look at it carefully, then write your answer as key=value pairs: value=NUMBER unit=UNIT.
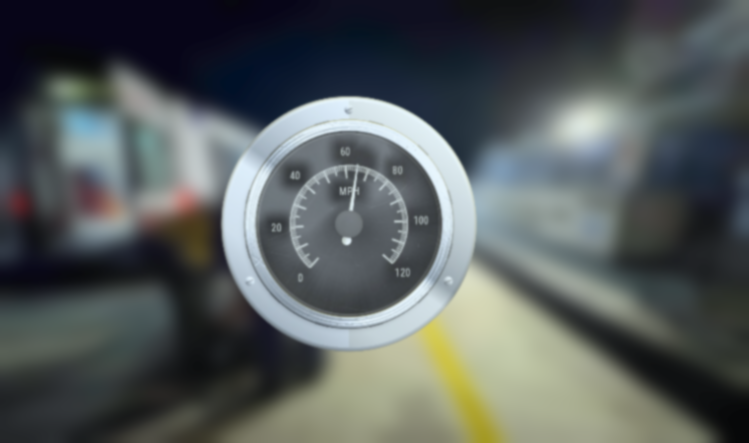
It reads value=65 unit=mph
